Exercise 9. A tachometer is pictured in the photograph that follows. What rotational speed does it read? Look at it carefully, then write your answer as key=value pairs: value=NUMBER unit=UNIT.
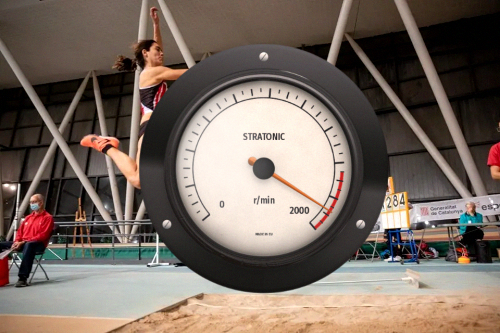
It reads value=1875 unit=rpm
